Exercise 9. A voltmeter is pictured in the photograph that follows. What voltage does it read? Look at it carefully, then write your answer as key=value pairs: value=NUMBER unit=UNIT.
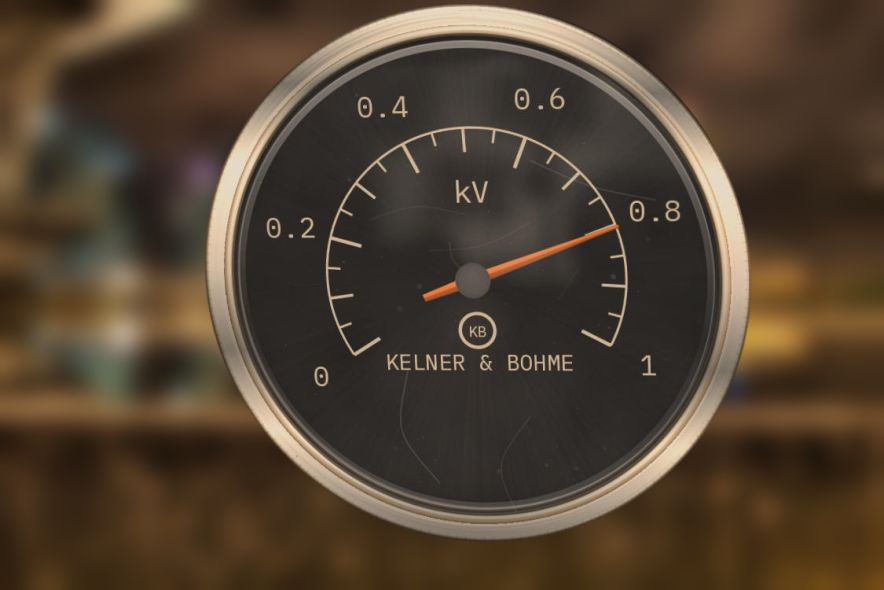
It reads value=0.8 unit=kV
